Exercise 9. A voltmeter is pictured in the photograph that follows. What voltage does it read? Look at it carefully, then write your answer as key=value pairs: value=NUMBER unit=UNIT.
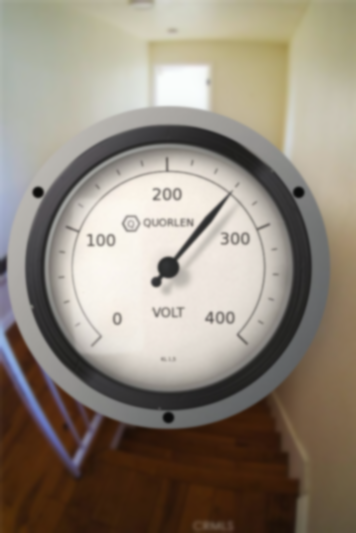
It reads value=260 unit=V
